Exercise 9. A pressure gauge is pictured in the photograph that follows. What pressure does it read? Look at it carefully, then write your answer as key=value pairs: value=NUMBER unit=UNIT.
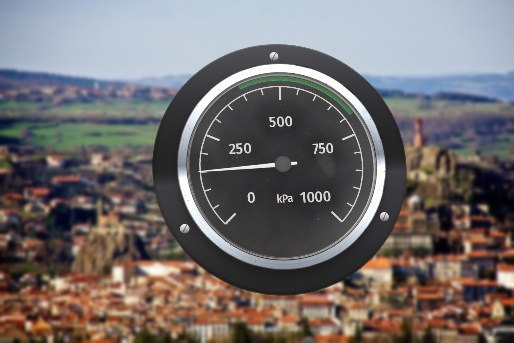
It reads value=150 unit=kPa
